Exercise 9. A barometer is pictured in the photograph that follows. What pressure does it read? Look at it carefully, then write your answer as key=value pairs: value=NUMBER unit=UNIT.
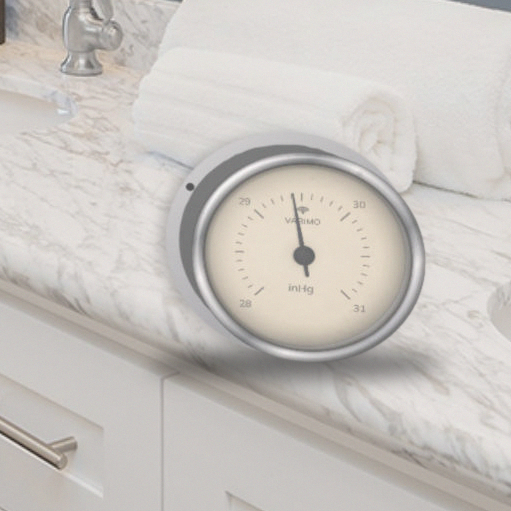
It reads value=29.4 unit=inHg
